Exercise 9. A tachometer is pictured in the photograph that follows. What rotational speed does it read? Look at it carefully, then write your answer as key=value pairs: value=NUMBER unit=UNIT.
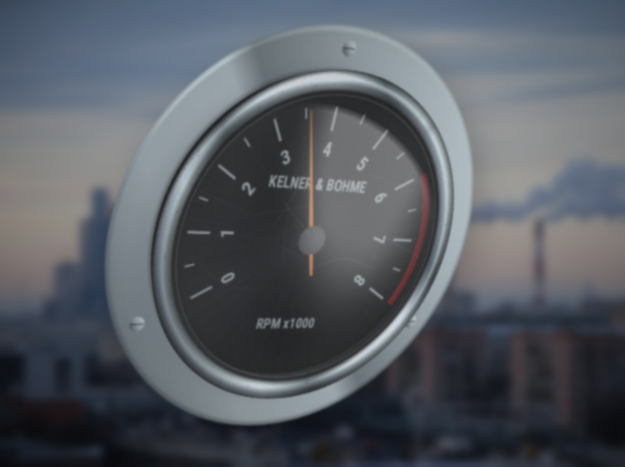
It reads value=3500 unit=rpm
